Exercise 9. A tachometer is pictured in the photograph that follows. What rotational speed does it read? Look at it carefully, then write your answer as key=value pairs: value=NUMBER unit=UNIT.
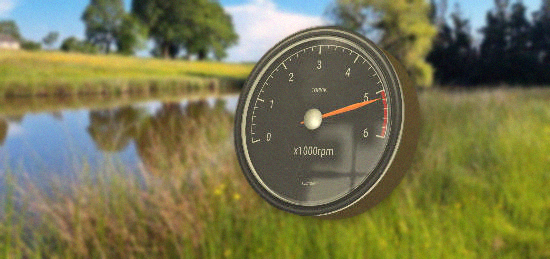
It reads value=5200 unit=rpm
